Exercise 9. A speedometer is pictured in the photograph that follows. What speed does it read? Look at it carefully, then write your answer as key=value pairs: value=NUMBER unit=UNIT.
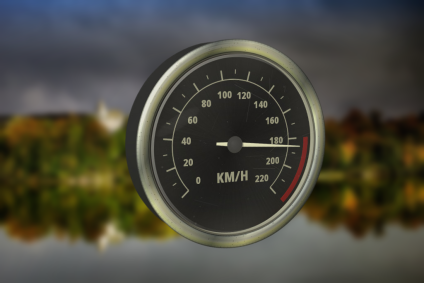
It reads value=185 unit=km/h
